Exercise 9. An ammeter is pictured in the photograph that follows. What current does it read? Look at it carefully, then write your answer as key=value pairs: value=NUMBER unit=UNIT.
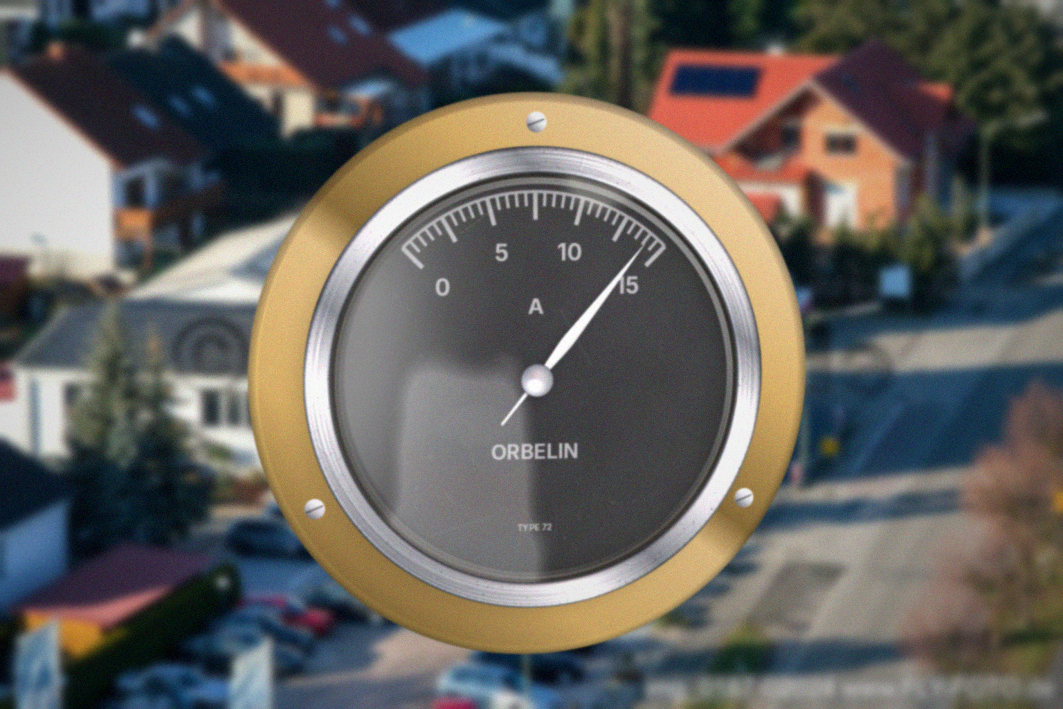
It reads value=14 unit=A
